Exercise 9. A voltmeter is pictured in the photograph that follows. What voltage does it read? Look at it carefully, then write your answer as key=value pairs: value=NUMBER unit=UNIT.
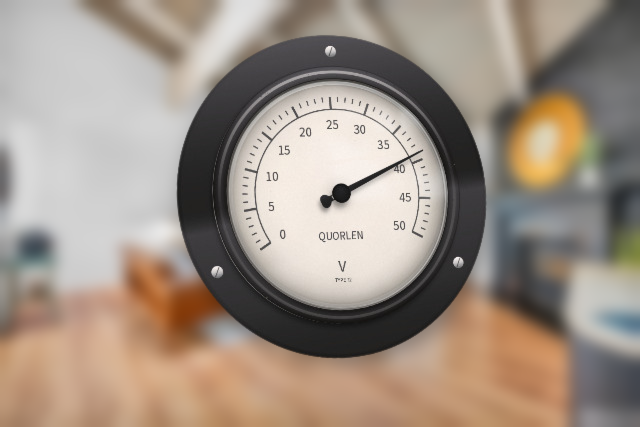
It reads value=39 unit=V
